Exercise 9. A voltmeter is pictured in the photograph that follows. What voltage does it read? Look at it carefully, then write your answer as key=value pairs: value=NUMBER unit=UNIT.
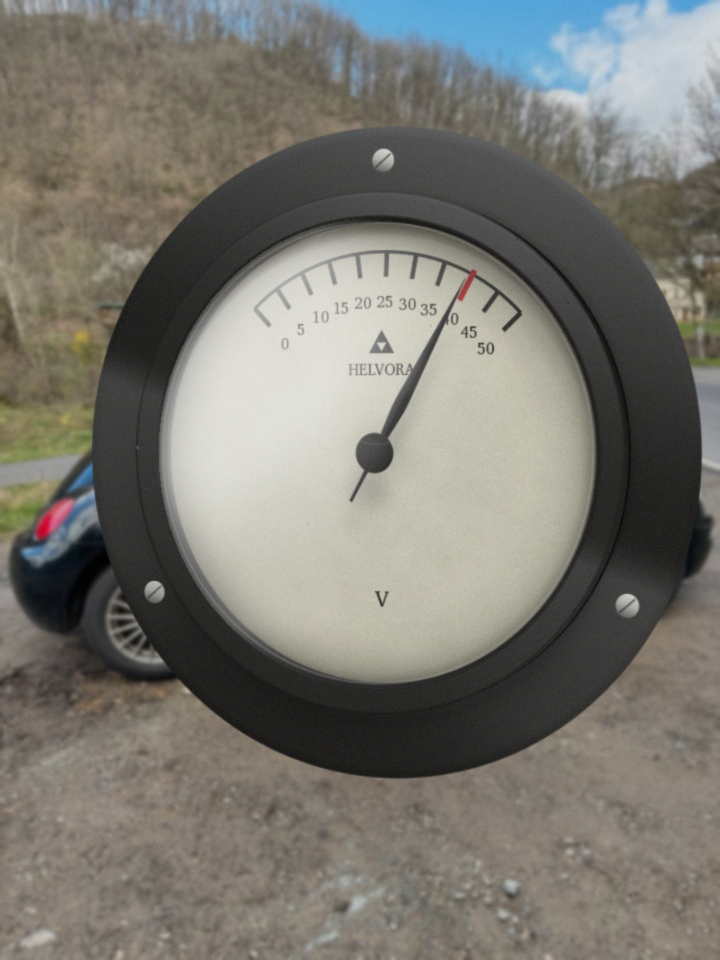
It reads value=40 unit=V
